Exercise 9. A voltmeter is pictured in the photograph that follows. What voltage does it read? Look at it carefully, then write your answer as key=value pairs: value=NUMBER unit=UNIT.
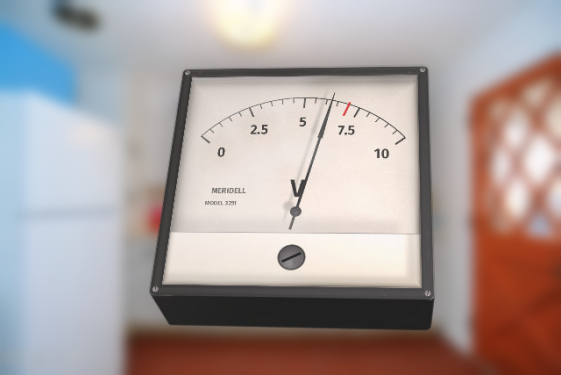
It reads value=6.25 unit=V
